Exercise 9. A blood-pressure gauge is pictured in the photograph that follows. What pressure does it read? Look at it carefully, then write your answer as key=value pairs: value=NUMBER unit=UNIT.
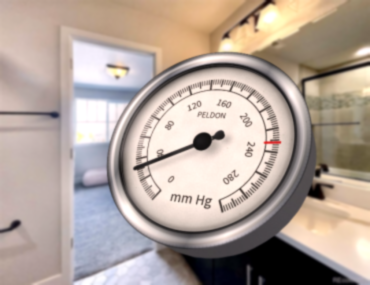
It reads value=30 unit=mmHg
